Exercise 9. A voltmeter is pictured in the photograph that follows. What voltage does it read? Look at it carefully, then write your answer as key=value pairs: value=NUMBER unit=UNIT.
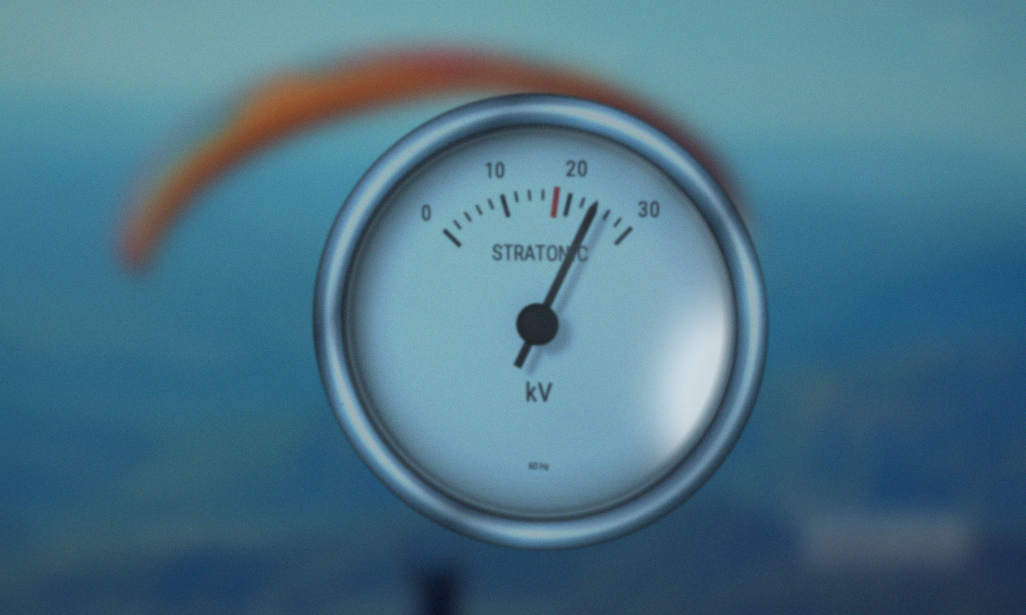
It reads value=24 unit=kV
